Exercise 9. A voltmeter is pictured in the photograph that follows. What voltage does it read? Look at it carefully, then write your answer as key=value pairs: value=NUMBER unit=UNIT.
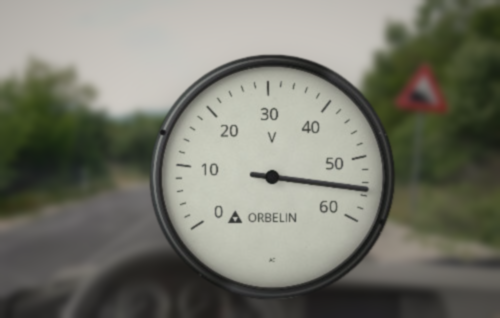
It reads value=55 unit=V
